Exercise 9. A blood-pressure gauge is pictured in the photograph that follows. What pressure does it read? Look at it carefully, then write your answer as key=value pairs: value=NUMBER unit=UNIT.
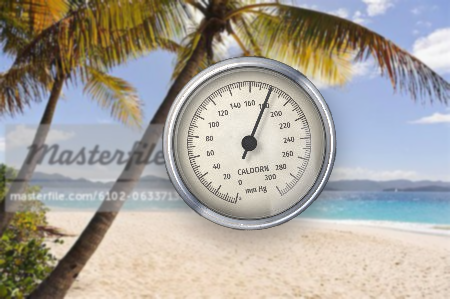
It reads value=180 unit=mmHg
